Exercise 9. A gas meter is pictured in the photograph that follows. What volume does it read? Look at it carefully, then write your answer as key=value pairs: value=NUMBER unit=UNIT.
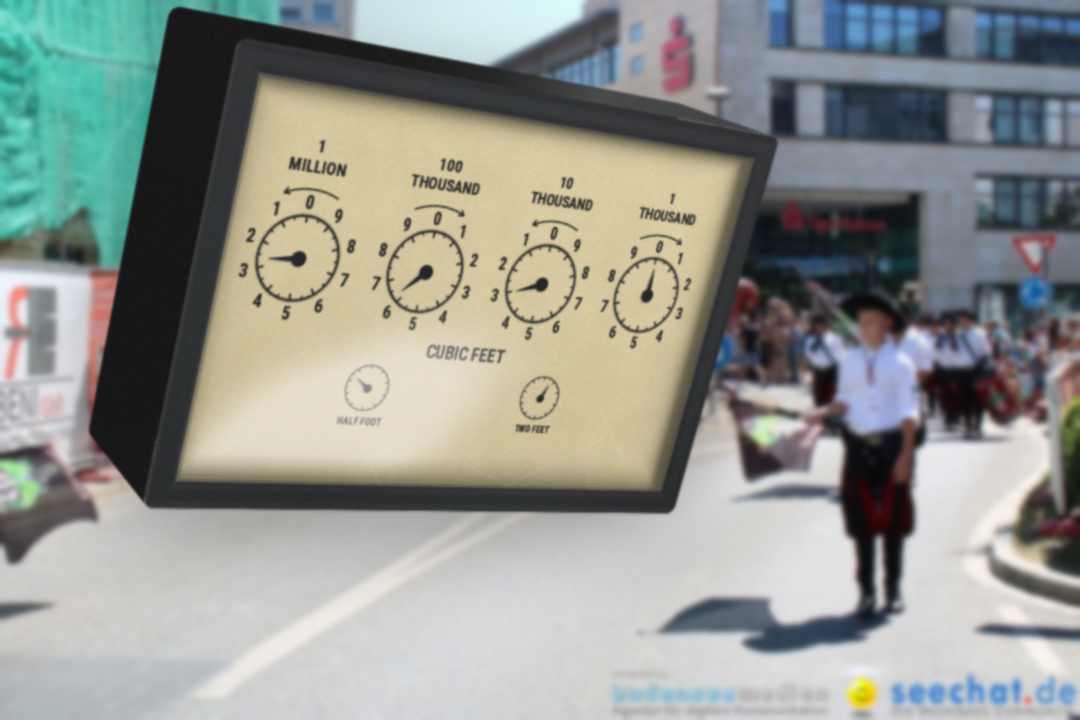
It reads value=263000 unit=ft³
